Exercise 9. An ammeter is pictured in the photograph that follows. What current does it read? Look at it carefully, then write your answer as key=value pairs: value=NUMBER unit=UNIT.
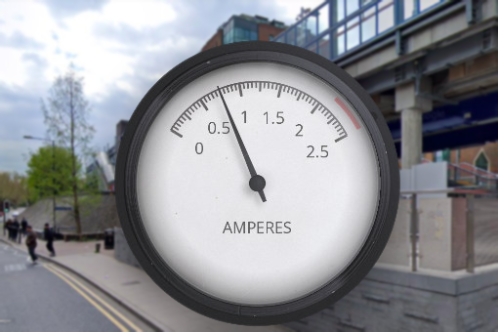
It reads value=0.75 unit=A
